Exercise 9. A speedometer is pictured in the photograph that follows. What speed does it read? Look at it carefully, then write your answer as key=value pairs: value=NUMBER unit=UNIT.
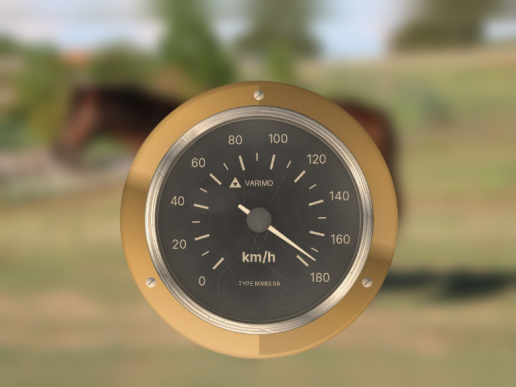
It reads value=175 unit=km/h
